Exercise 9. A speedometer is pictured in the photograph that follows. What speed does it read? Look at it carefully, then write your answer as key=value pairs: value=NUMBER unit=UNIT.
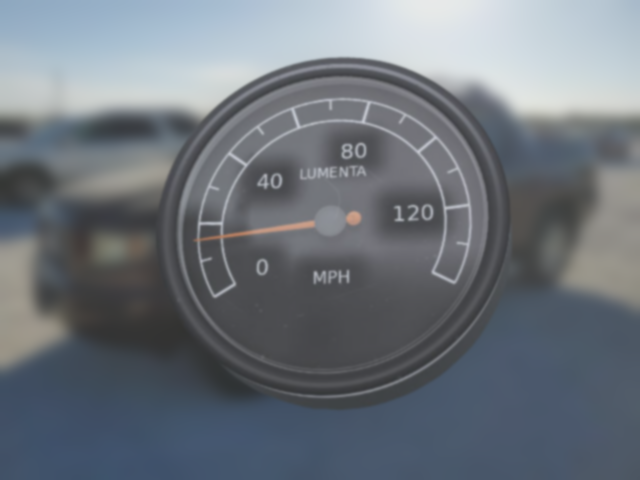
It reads value=15 unit=mph
